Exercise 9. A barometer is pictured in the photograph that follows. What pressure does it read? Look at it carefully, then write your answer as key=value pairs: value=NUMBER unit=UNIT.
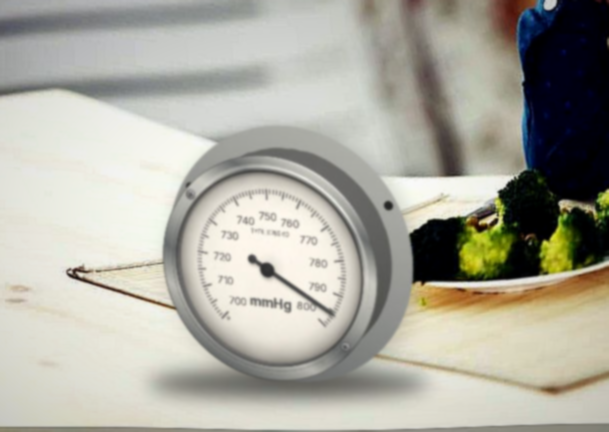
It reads value=795 unit=mmHg
